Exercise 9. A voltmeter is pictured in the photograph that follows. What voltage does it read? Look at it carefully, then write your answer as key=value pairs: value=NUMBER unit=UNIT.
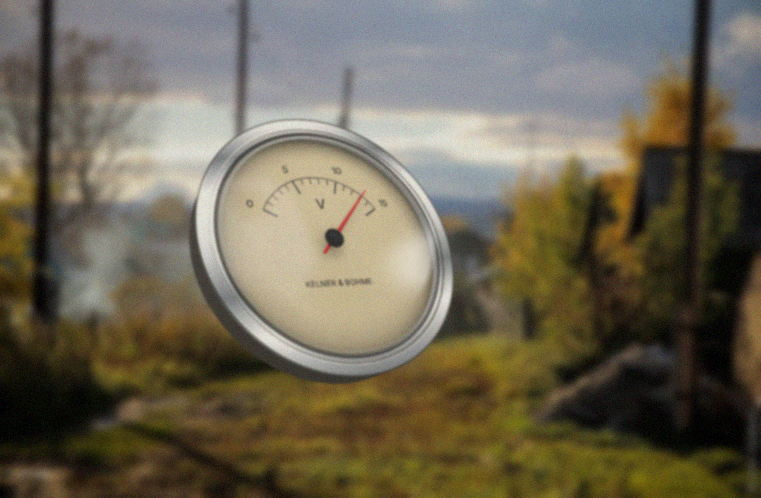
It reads value=13 unit=V
